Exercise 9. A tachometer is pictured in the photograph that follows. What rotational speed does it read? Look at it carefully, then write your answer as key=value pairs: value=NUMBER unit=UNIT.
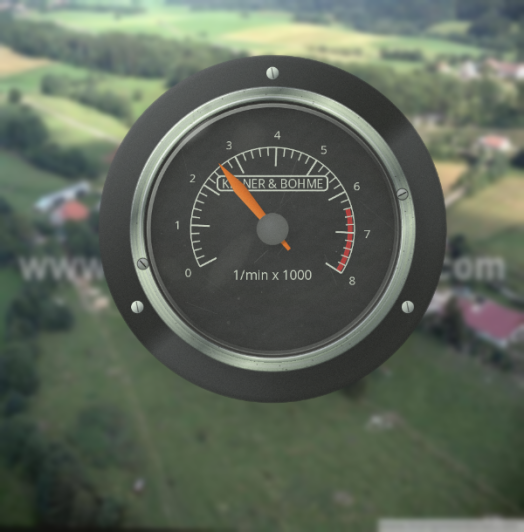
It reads value=2600 unit=rpm
